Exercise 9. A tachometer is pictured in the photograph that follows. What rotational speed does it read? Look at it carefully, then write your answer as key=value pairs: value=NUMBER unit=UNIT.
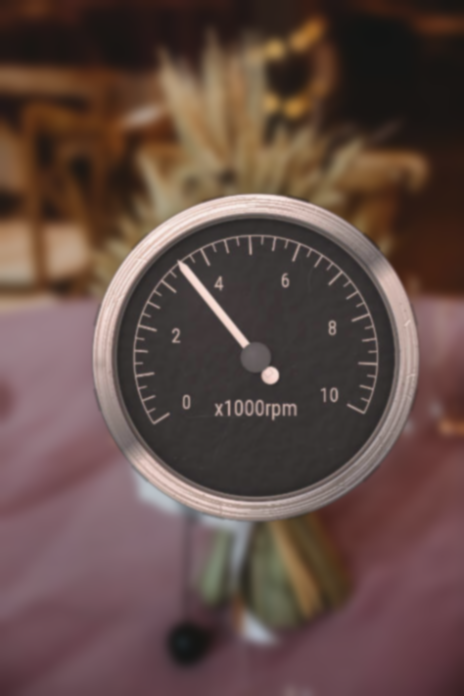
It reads value=3500 unit=rpm
